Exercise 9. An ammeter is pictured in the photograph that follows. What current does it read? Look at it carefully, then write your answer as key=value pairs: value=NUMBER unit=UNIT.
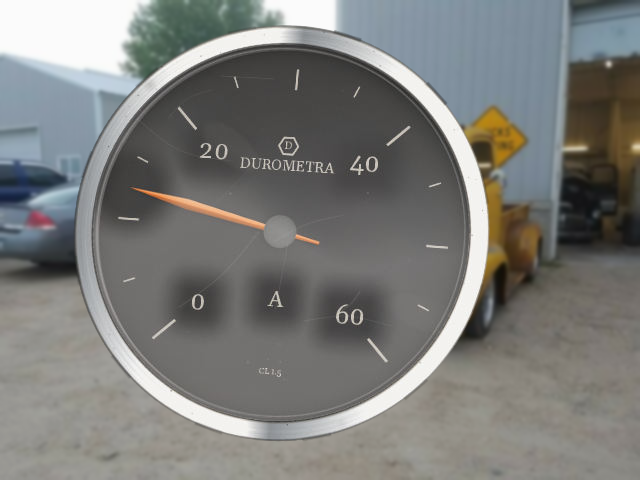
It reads value=12.5 unit=A
